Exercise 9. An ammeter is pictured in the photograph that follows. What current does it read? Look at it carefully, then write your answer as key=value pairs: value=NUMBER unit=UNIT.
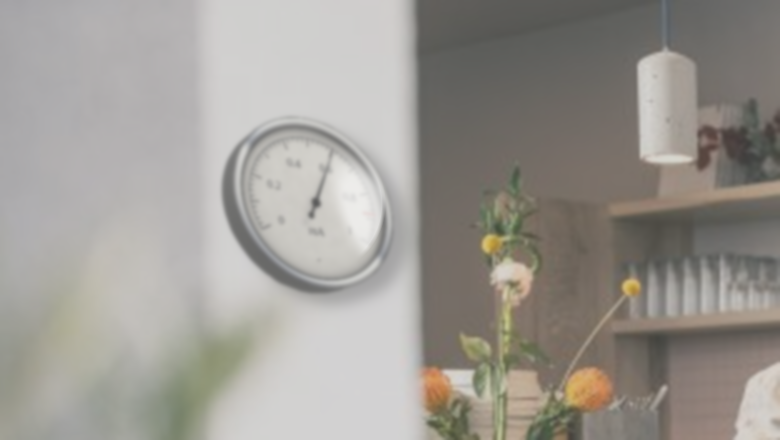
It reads value=0.6 unit=mA
